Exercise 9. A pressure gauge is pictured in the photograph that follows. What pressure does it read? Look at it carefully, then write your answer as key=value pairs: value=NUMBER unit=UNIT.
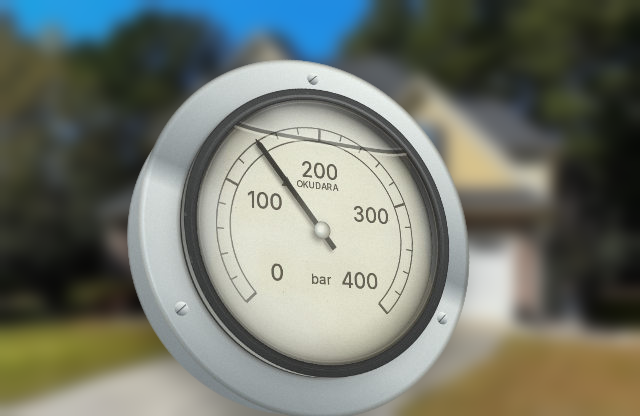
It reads value=140 unit=bar
